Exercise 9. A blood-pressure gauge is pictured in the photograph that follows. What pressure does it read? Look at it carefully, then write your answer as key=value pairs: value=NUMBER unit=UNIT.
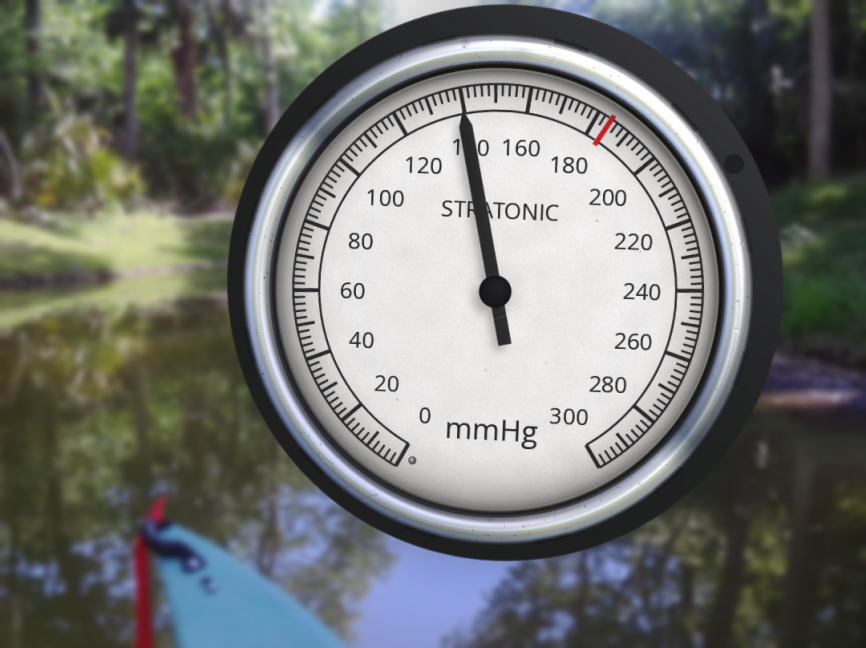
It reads value=140 unit=mmHg
